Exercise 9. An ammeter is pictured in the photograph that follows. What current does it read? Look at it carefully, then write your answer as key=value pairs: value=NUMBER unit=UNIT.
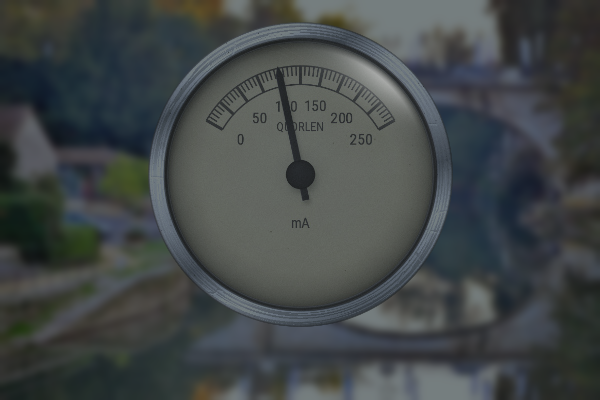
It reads value=100 unit=mA
